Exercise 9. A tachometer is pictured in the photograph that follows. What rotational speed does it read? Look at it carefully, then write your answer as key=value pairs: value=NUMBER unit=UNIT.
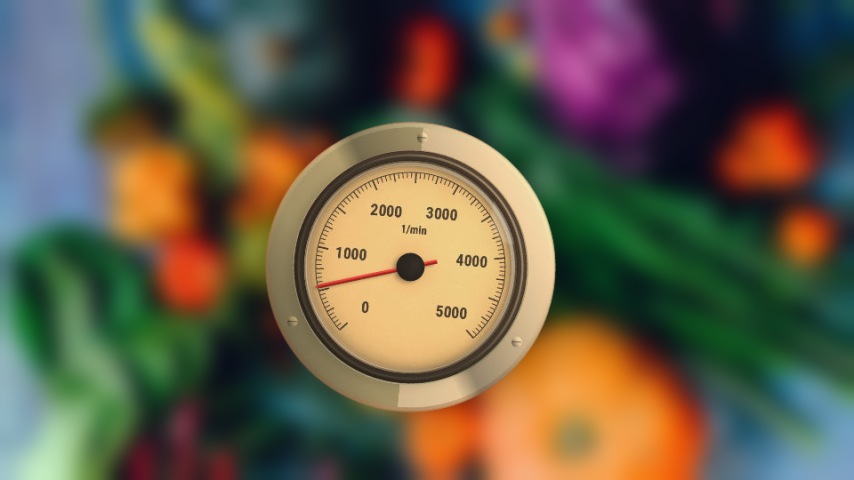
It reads value=550 unit=rpm
